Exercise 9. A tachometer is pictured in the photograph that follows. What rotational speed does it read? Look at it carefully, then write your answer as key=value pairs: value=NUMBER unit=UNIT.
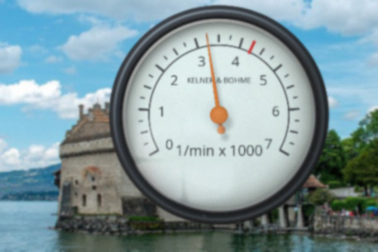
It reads value=3250 unit=rpm
